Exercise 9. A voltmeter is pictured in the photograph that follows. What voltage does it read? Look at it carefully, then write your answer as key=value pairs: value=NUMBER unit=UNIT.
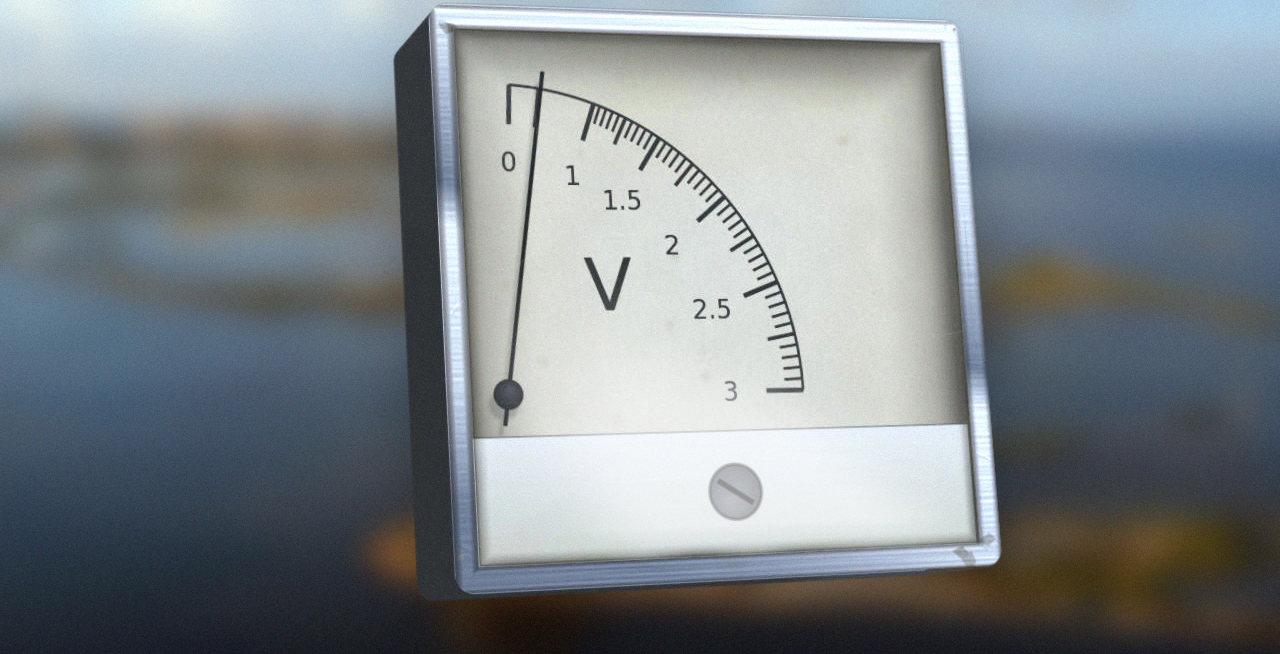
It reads value=0.5 unit=V
